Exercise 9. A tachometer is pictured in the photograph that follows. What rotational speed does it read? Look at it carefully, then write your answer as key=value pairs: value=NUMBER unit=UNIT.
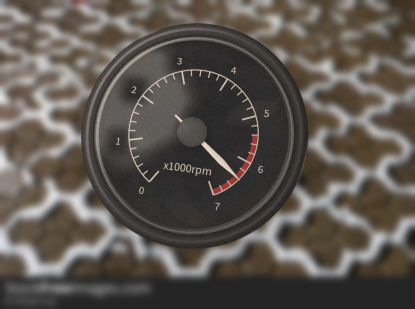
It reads value=6400 unit=rpm
